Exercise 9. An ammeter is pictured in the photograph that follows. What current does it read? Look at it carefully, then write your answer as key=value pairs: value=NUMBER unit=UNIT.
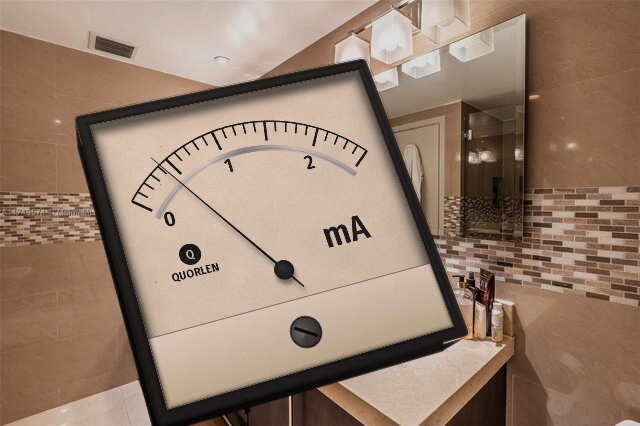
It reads value=0.4 unit=mA
